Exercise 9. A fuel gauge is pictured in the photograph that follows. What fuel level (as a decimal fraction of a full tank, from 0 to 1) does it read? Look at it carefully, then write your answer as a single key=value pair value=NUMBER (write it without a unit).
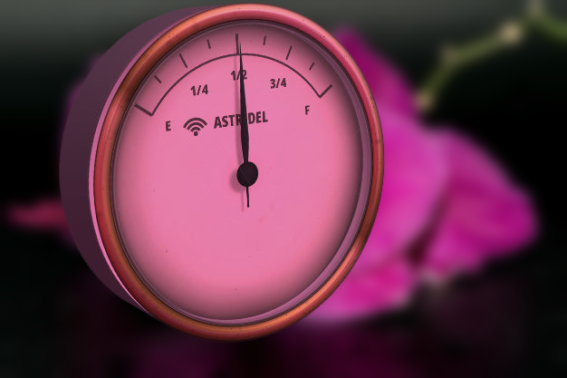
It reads value=0.5
